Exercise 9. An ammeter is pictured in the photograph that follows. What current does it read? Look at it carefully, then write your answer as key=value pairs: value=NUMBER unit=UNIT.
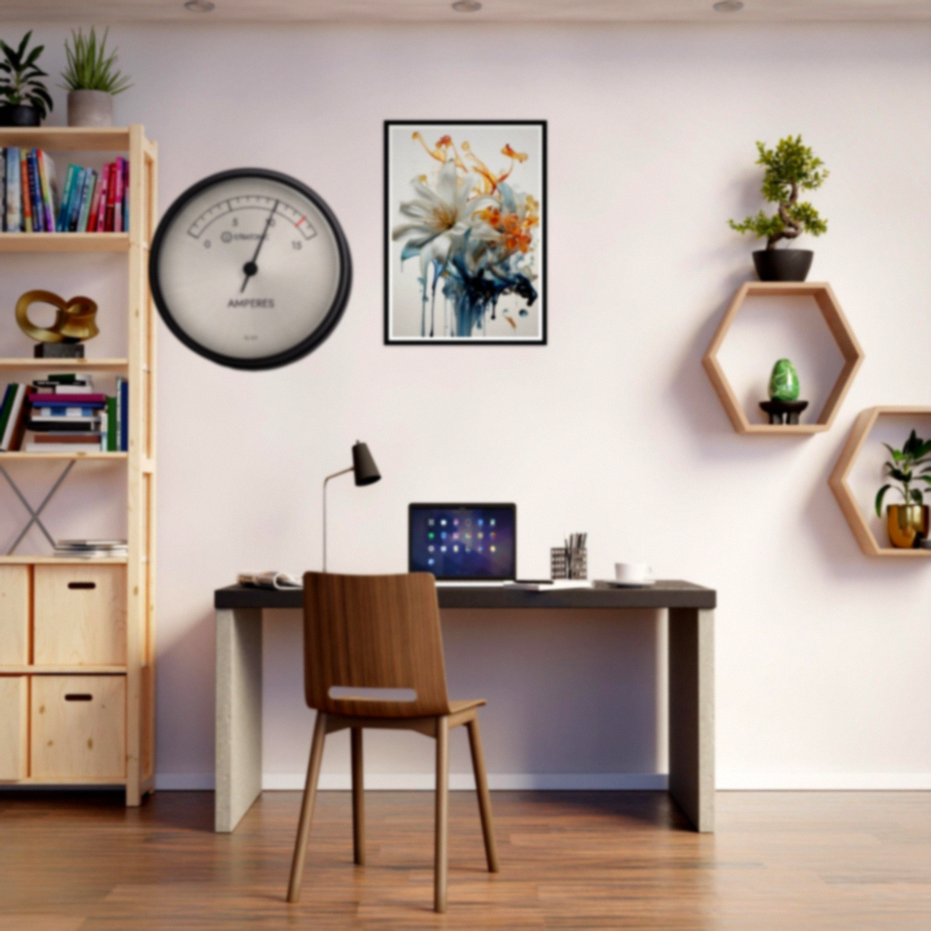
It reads value=10 unit=A
